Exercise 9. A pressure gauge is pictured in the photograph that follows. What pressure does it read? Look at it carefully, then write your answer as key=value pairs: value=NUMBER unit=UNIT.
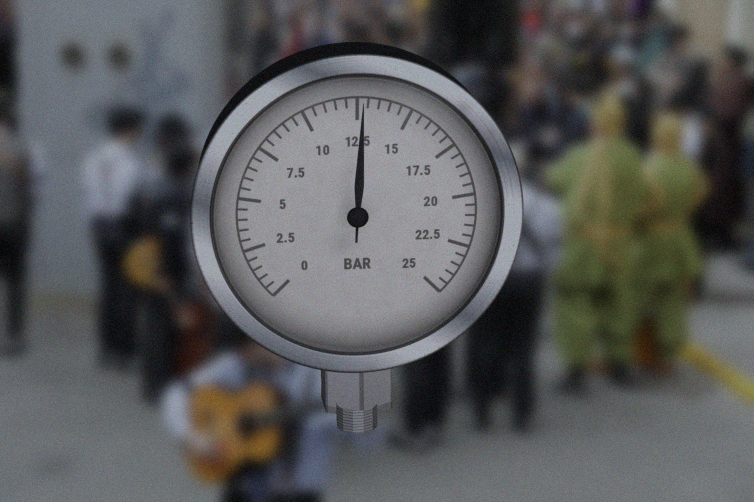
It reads value=12.75 unit=bar
